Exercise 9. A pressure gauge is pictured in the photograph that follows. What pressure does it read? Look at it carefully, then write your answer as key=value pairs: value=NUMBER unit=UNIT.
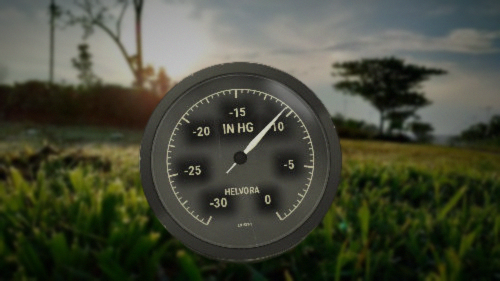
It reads value=-10.5 unit=inHg
